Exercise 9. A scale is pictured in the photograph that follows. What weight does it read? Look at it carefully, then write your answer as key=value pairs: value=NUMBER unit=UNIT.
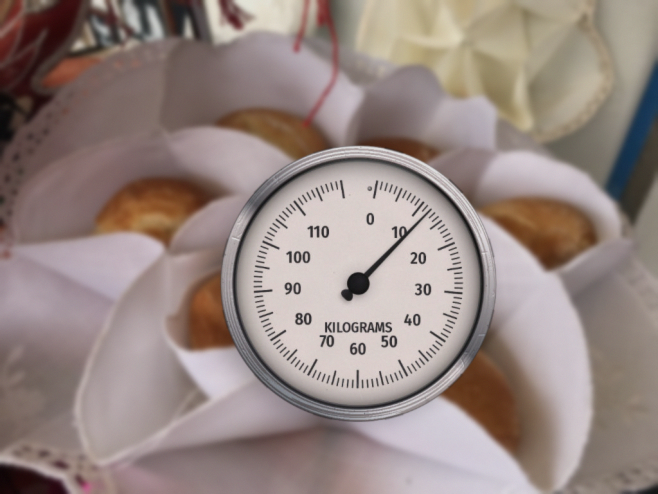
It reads value=12 unit=kg
